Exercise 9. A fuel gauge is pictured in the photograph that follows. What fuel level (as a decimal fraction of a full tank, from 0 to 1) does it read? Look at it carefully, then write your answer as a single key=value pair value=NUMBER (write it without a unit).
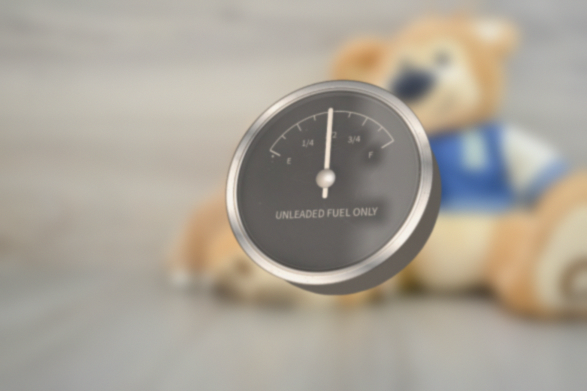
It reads value=0.5
